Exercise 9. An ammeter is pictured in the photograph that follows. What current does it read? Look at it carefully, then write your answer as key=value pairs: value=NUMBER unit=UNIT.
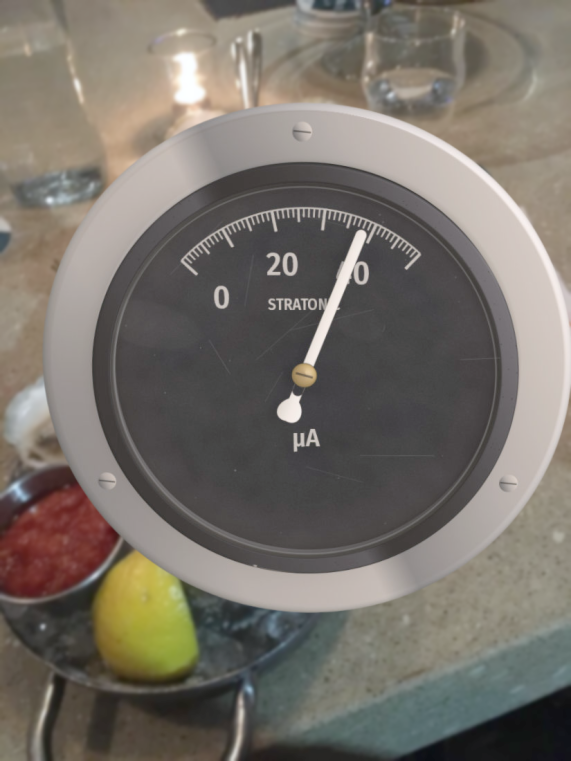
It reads value=38 unit=µA
